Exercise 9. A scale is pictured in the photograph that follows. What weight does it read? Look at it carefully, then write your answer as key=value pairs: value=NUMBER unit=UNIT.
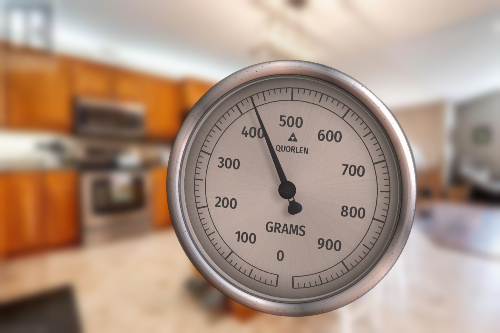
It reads value=430 unit=g
